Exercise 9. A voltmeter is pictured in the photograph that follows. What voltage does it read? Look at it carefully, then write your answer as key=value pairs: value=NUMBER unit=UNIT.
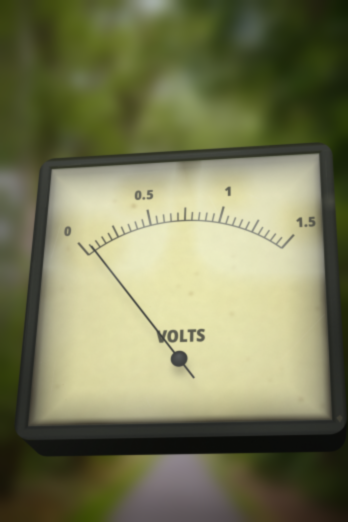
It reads value=0.05 unit=V
